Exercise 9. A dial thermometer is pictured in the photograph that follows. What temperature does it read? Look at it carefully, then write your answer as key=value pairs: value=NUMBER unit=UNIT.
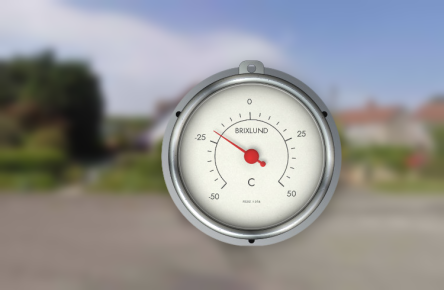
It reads value=-20 unit=°C
